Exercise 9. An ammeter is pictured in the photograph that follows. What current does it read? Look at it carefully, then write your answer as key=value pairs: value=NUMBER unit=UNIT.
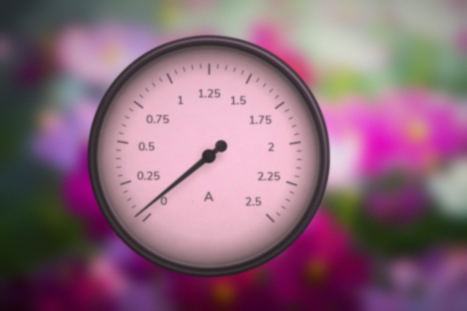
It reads value=0.05 unit=A
